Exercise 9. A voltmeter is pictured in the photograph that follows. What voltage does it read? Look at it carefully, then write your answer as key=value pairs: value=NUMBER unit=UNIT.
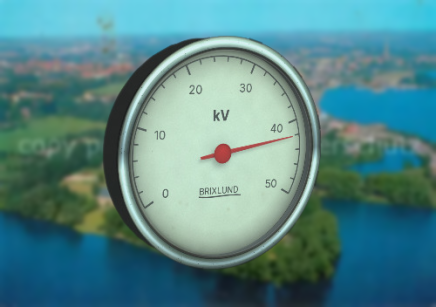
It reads value=42 unit=kV
